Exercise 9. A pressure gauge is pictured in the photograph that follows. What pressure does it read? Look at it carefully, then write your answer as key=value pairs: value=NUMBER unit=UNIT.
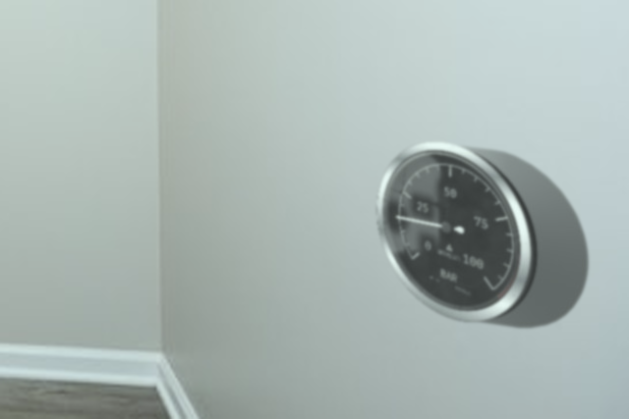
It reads value=15 unit=bar
